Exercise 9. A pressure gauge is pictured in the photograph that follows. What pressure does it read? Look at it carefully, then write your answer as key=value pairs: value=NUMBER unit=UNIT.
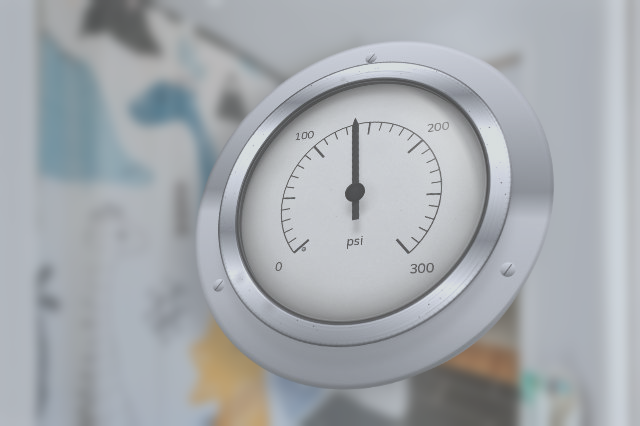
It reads value=140 unit=psi
